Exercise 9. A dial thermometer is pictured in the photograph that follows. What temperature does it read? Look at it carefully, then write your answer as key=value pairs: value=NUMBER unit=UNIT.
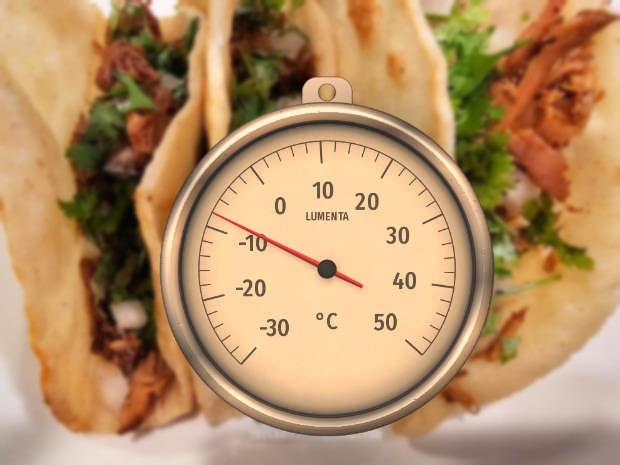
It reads value=-8 unit=°C
